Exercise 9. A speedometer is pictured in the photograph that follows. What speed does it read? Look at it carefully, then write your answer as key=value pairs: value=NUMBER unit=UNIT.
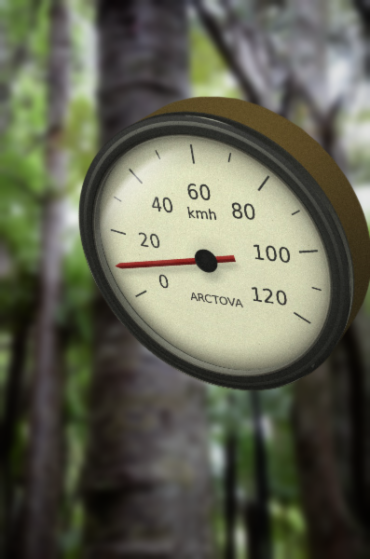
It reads value=10 unit=km/h
